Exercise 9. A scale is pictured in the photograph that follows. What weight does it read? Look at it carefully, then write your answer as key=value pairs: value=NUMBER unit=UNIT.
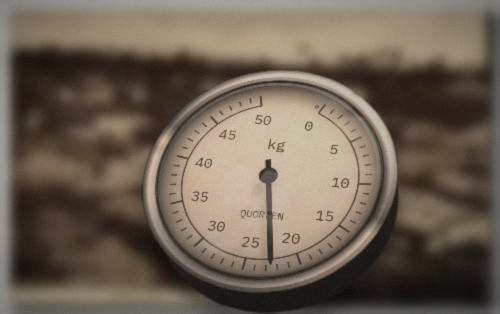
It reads value=22.5 unit=kg
